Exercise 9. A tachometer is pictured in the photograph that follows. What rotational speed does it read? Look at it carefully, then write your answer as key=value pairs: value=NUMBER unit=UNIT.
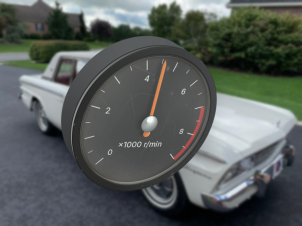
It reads value=4500 unit=rpm
